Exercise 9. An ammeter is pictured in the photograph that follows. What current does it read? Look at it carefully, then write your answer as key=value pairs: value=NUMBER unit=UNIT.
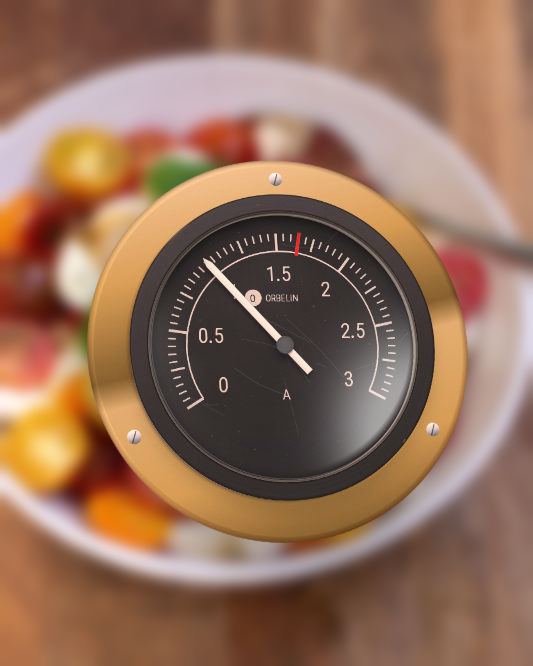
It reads value=1 unit=A
